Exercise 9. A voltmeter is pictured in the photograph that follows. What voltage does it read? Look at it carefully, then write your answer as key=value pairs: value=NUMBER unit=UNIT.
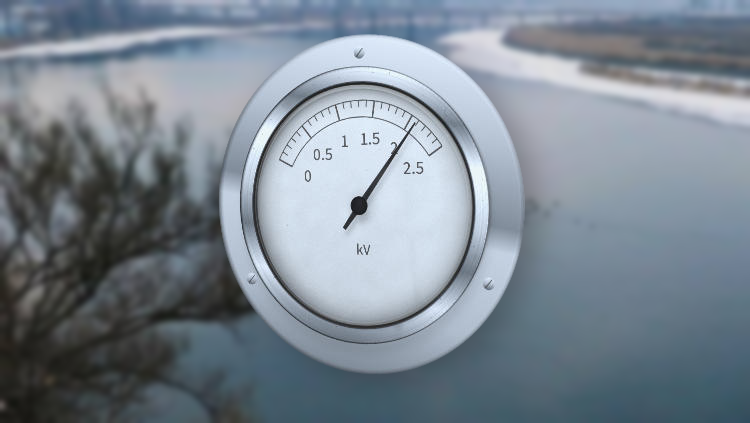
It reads value=2.1 unit=kV
